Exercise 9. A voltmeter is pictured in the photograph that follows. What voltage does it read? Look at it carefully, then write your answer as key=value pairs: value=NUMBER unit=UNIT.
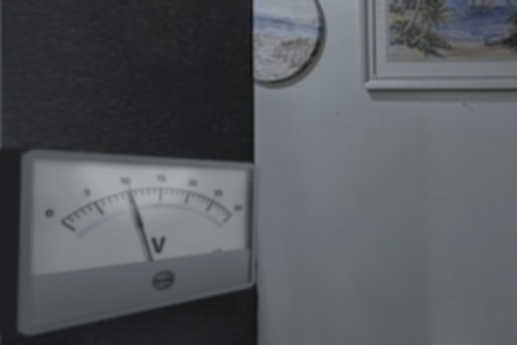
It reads value=10 unit=V
